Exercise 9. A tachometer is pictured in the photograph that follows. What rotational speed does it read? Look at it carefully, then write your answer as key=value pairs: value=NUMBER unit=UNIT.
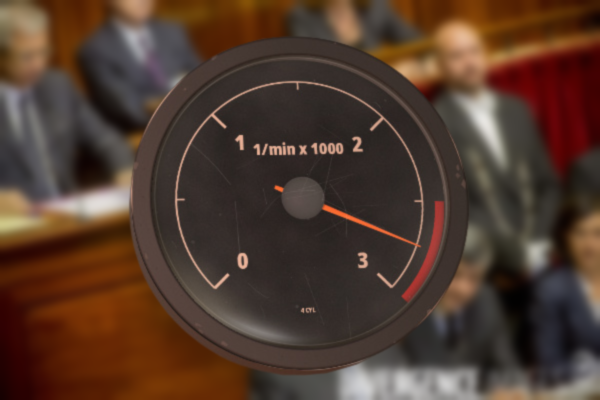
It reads value=2750 unit=rpm
